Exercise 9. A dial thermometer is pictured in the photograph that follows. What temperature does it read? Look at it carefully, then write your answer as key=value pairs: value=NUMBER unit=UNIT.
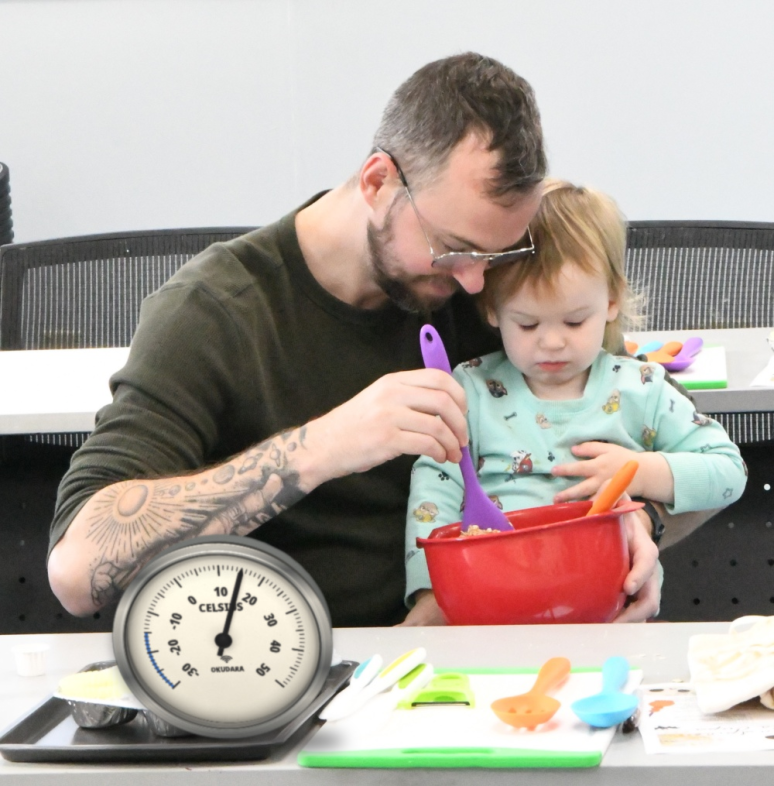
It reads value=15 unit=°C
